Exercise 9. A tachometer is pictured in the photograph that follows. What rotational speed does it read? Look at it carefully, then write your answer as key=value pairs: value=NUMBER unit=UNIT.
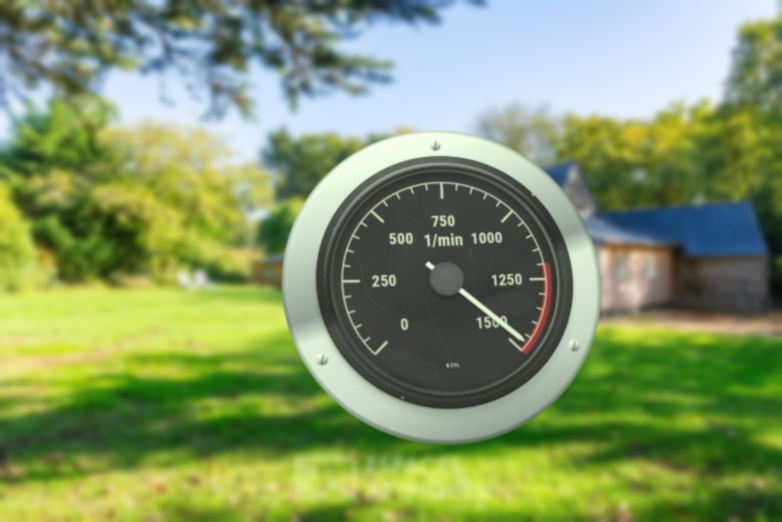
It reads value=1475 unit=rpm
